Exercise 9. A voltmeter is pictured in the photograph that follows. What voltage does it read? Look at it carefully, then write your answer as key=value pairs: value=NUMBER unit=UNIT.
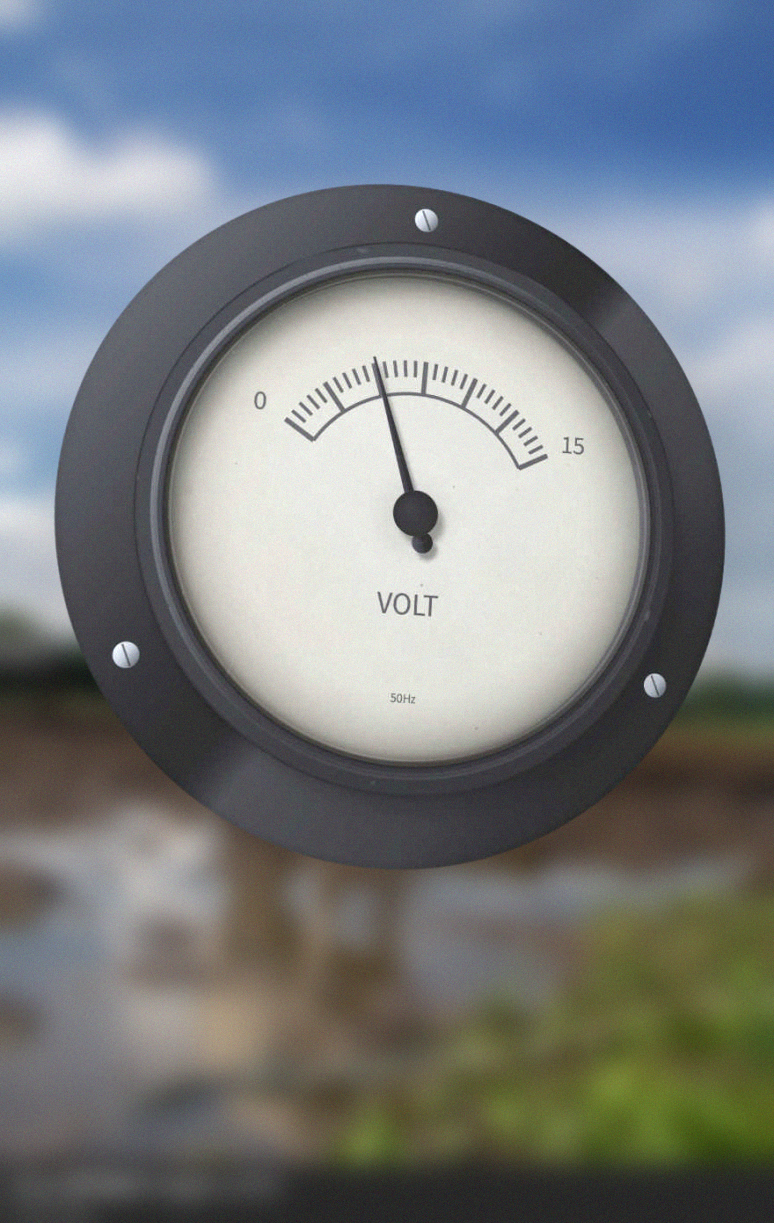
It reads value=5 unit=V
